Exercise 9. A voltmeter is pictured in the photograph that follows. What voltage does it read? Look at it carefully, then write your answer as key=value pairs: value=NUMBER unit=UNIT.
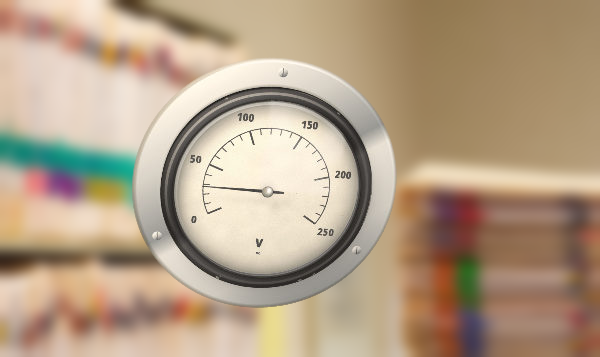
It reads value=30 unit=V
